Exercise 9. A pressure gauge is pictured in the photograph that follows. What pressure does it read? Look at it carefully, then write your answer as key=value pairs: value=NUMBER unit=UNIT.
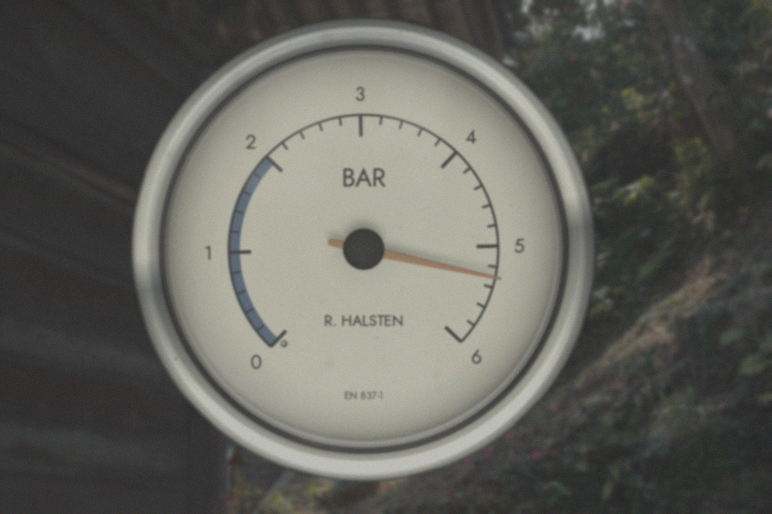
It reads value=5.3 unit=bar
